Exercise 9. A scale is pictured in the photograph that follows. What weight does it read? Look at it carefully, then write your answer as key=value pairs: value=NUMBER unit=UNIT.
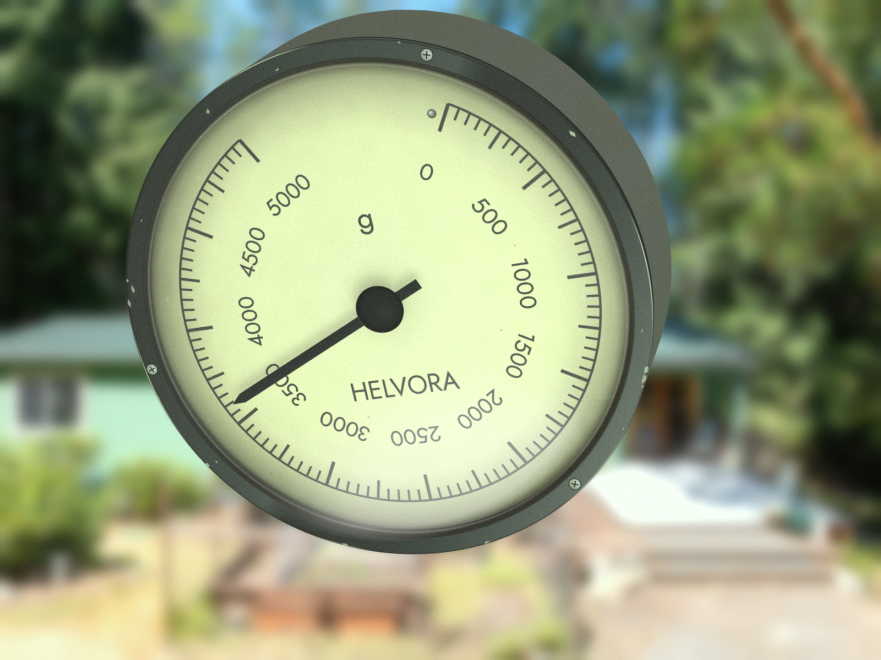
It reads value=3600 unit=g
